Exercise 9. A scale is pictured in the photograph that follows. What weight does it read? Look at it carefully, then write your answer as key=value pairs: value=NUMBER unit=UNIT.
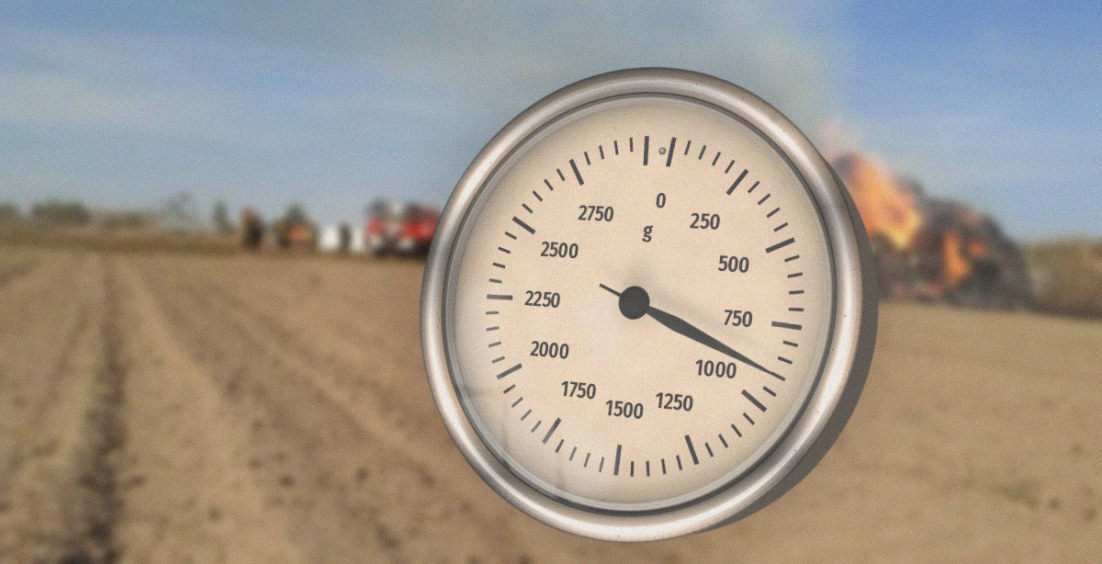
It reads value=900 unit=g
